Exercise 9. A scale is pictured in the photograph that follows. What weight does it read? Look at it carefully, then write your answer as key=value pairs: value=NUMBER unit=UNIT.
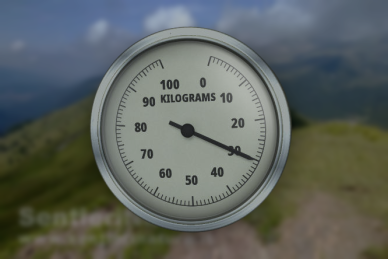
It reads value=30 unit=kg
